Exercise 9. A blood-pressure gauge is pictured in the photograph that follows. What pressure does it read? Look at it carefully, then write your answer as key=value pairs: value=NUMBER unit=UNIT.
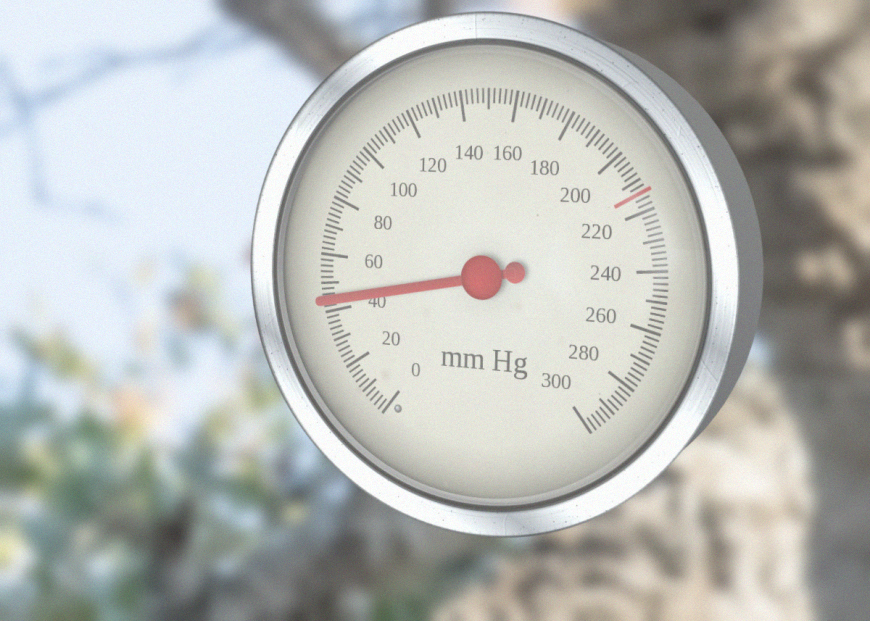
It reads value=44 unit=mmHg
